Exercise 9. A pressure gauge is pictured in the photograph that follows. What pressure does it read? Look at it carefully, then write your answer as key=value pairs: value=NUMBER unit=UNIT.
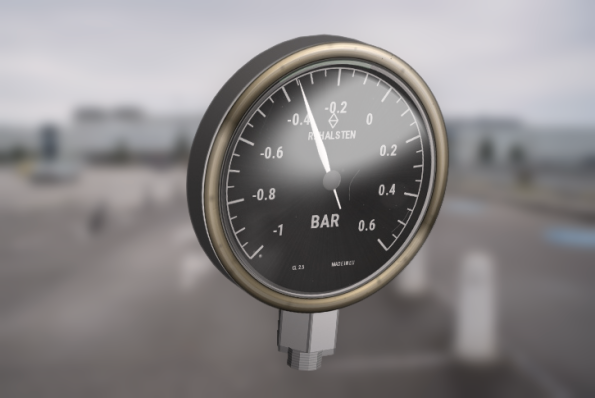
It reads value=-0.35 unit=bar
